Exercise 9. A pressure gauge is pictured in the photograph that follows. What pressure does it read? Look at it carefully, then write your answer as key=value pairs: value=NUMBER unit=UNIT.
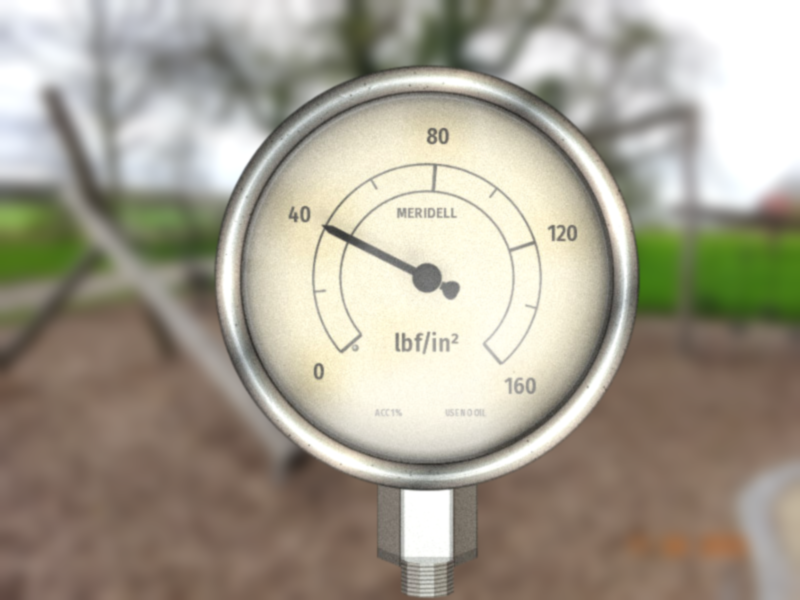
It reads value=40 unit=psi
